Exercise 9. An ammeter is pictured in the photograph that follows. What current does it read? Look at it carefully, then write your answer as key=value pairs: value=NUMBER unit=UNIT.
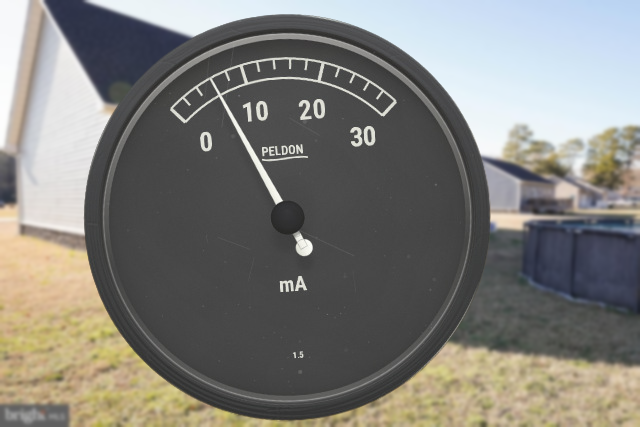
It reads value=6 unit=mA
